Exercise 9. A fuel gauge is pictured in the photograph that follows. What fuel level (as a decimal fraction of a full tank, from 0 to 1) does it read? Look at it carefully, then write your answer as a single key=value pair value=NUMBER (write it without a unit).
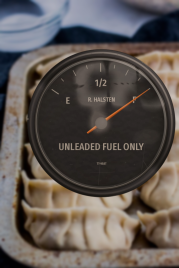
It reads value=1
